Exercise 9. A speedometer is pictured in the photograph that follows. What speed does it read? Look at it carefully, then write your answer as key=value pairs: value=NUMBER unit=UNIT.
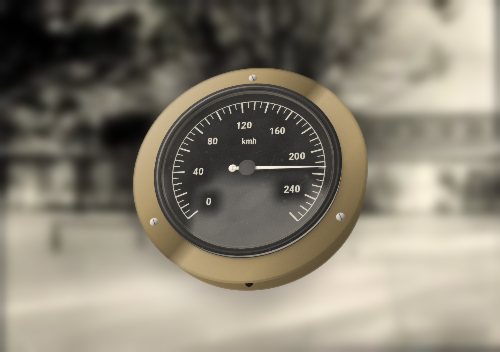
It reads value=215 unit=km/h
